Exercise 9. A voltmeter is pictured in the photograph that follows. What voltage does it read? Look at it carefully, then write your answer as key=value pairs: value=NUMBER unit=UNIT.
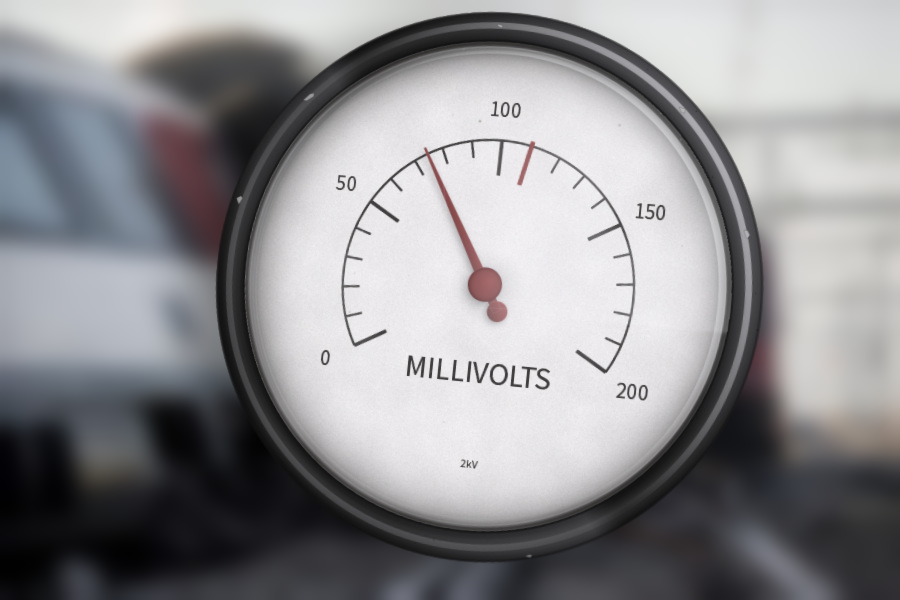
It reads value=75 unit=mV
